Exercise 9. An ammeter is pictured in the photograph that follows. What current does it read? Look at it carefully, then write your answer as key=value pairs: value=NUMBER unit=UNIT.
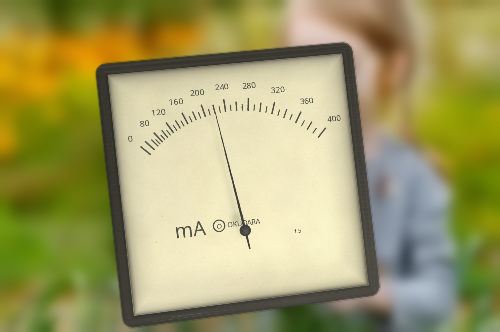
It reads value=220 unit=mA
